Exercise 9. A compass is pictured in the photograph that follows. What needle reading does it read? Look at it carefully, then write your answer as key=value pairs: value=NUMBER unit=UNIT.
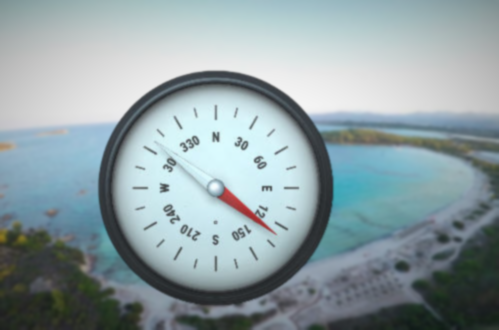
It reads value=127.5 unit=°
